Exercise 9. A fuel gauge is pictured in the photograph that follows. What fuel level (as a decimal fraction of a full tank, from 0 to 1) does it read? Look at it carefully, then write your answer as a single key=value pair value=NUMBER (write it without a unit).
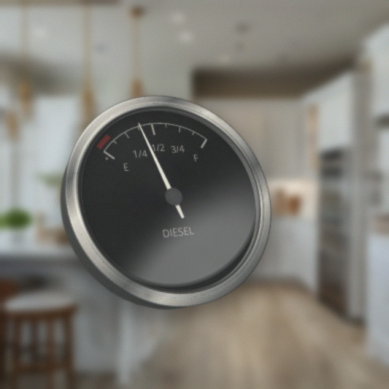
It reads value=0.375
